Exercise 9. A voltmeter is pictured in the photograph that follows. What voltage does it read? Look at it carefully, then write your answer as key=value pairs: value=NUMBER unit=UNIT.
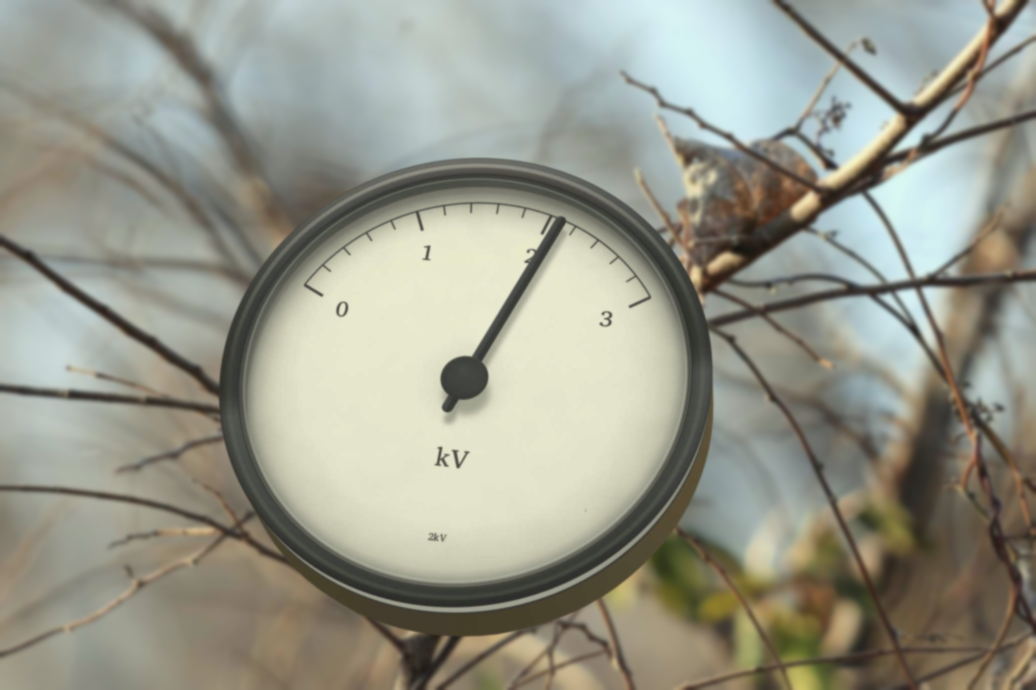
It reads value=2.1 unit=kV
